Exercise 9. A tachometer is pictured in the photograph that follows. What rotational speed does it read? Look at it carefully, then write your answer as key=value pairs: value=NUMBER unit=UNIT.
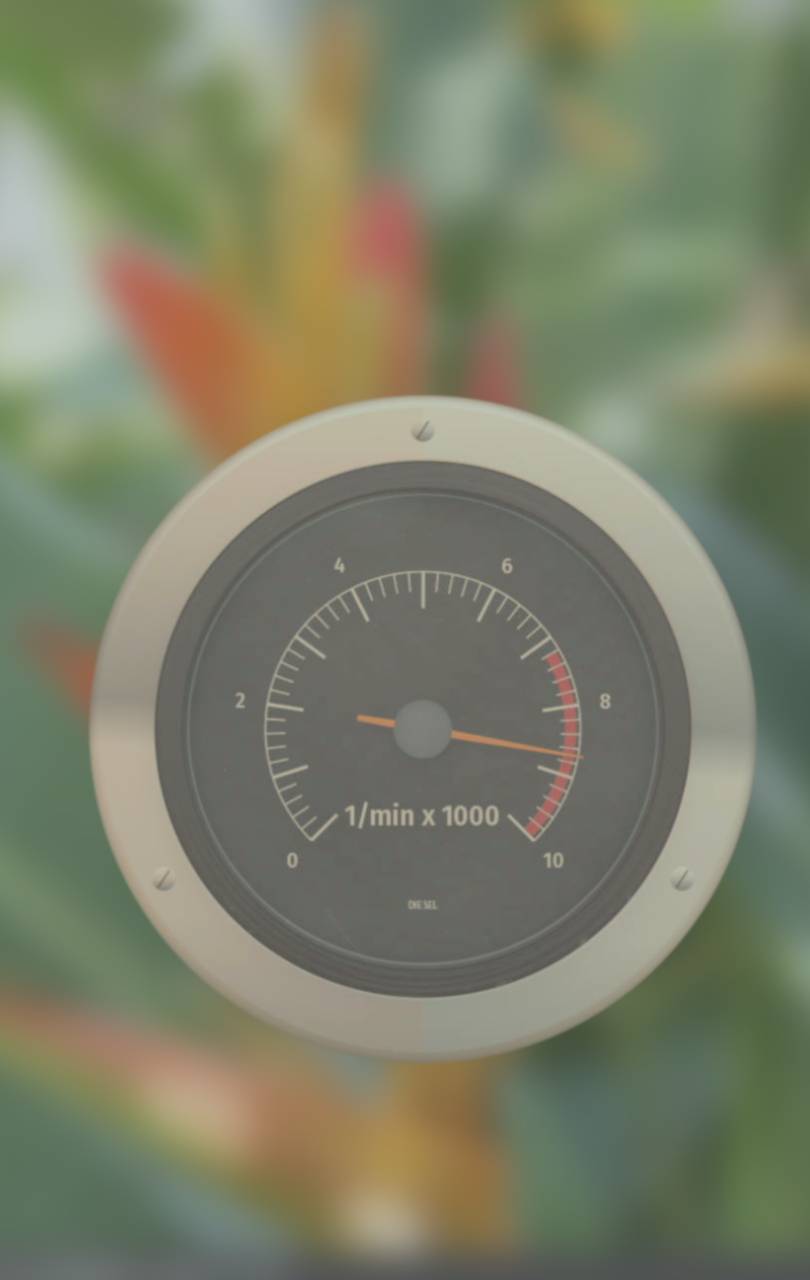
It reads value=8700 unit=rpm
